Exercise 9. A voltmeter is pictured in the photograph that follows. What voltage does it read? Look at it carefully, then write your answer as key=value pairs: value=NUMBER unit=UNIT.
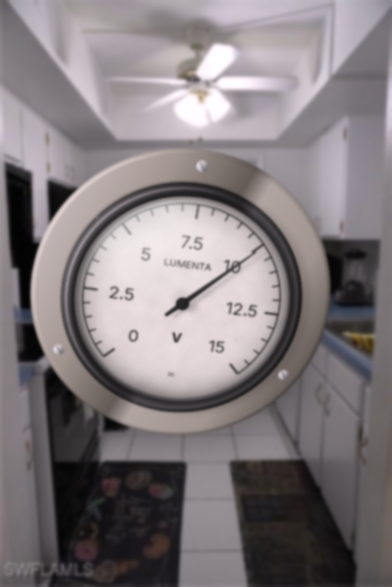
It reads value=10 unit=V
